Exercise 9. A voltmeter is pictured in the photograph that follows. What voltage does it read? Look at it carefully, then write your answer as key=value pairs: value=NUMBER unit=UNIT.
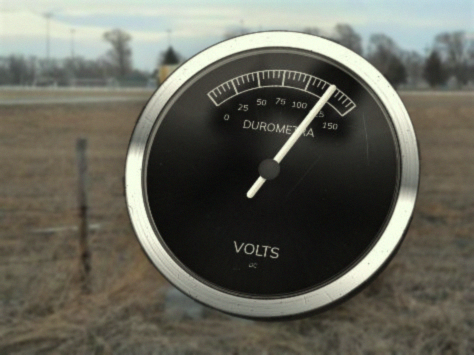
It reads value=125 unit=V
